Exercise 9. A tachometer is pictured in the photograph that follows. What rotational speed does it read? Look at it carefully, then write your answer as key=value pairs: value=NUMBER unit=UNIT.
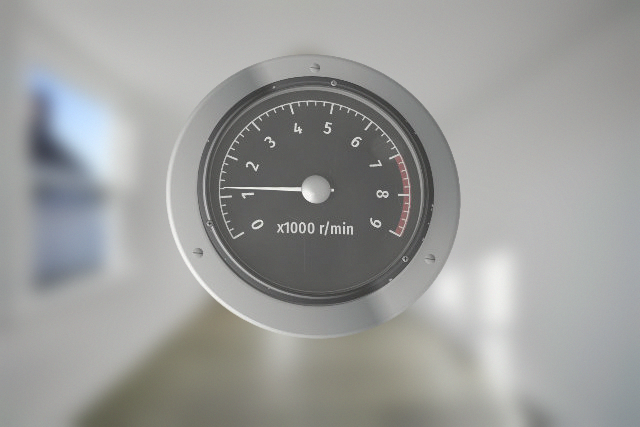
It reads value=1200 unit=rpm
